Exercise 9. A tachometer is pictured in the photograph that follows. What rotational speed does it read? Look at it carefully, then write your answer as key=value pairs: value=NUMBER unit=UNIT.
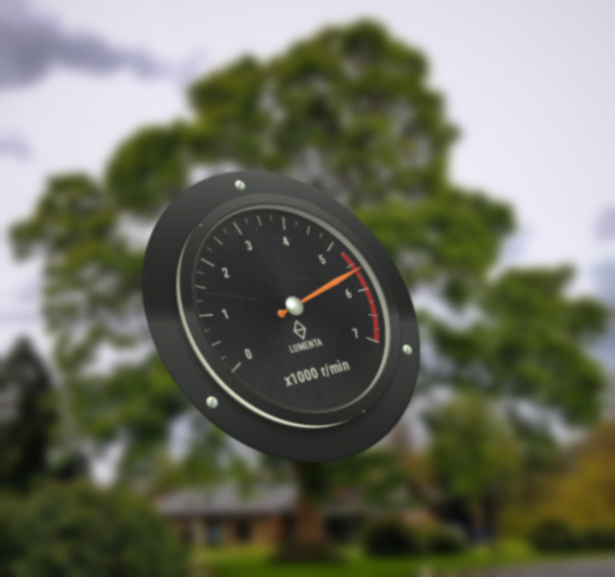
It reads value=5625 unit=rpm
